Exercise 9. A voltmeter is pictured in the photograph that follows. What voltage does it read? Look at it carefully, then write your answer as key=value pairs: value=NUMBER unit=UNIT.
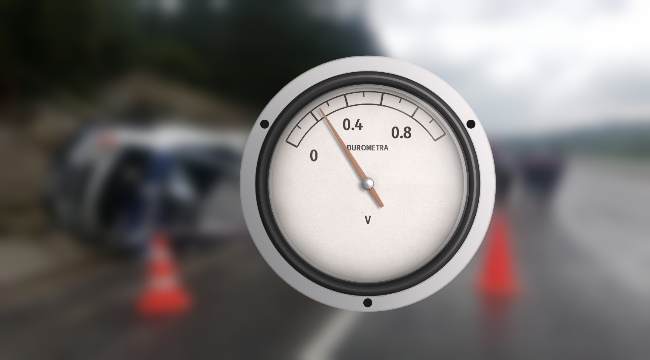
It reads value=0.25 unit=V
